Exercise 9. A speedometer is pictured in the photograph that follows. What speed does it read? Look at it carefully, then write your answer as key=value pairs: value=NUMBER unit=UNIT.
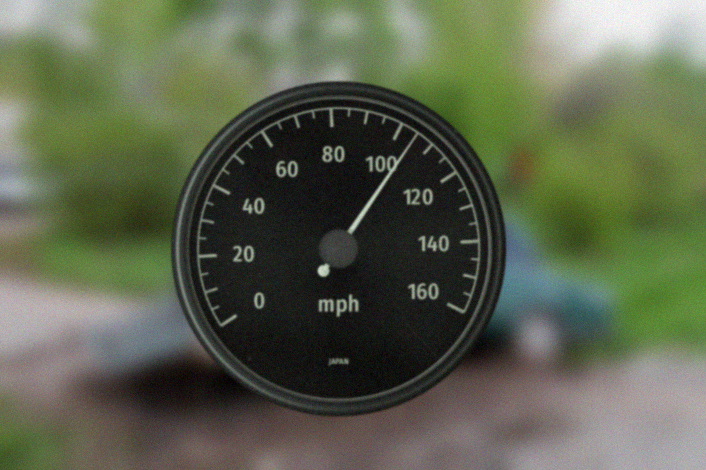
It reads value=105 unit=mph
